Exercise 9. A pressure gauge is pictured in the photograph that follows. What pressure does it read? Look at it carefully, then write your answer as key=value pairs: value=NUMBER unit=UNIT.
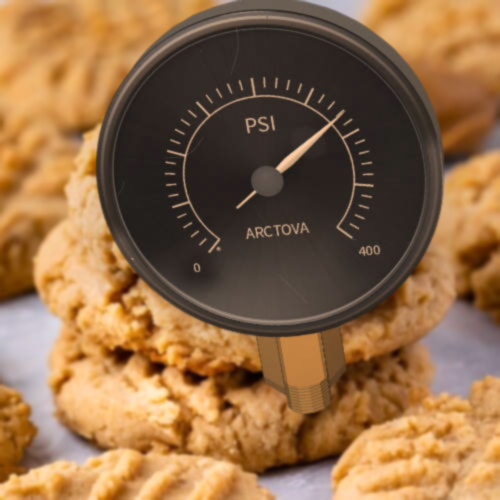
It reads value=280 unit=psi
